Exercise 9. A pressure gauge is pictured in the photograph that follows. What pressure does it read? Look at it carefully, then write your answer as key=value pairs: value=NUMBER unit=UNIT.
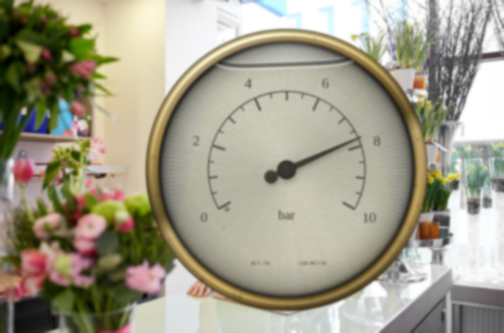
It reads value=7.75 unit=bar
